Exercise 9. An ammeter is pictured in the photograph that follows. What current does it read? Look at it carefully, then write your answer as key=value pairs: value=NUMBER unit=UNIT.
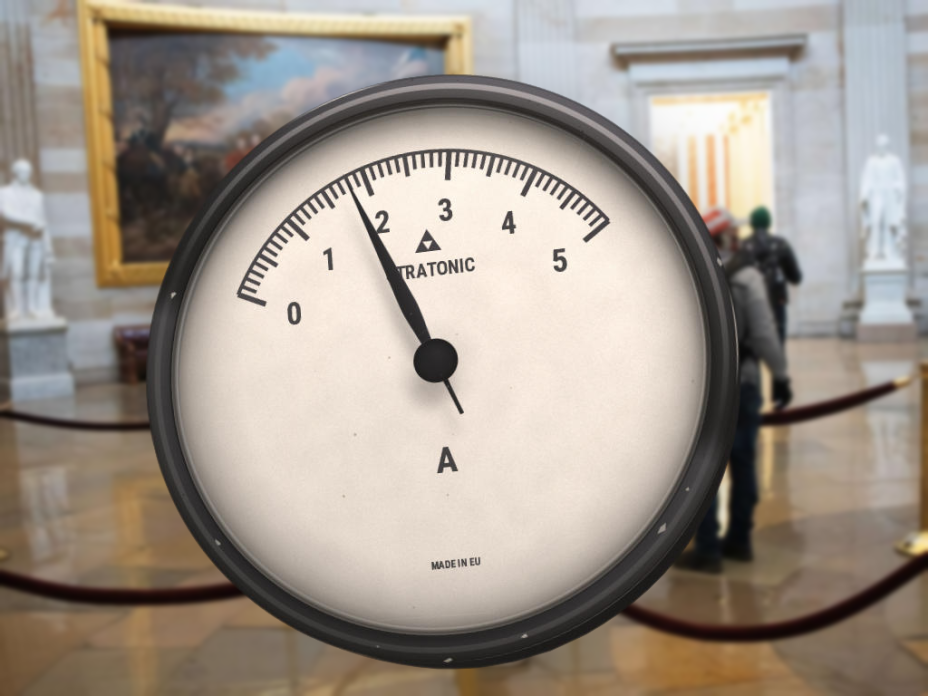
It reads value=1.8 unit=A
